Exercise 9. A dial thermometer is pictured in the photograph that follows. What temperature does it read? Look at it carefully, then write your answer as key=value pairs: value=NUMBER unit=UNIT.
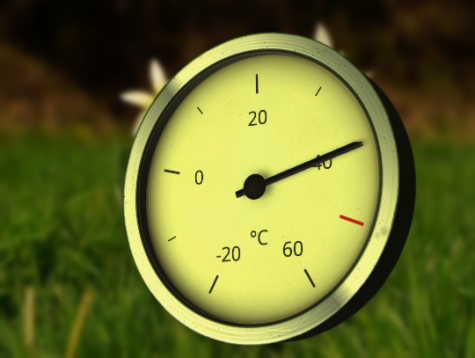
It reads value=40 unit=°C
